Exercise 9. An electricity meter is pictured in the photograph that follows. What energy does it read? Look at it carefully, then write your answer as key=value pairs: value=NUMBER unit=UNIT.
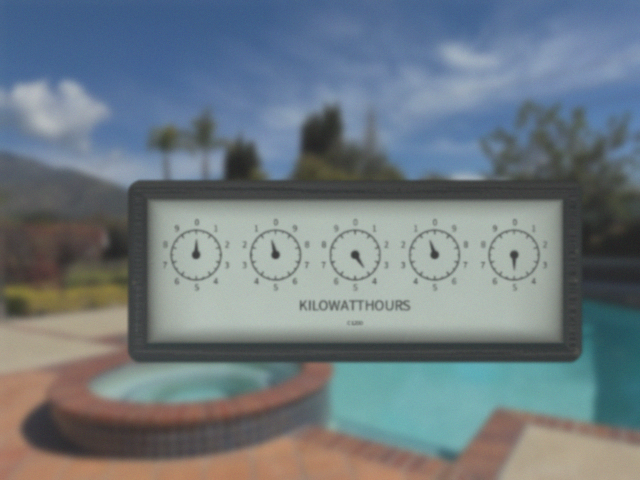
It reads value=405 unit=kWh
